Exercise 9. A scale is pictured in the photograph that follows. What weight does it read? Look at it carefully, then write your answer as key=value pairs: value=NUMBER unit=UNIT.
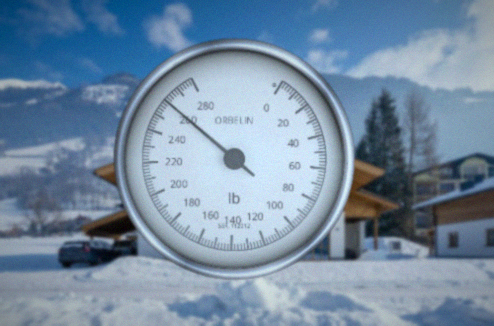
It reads value=260 unit=lb
